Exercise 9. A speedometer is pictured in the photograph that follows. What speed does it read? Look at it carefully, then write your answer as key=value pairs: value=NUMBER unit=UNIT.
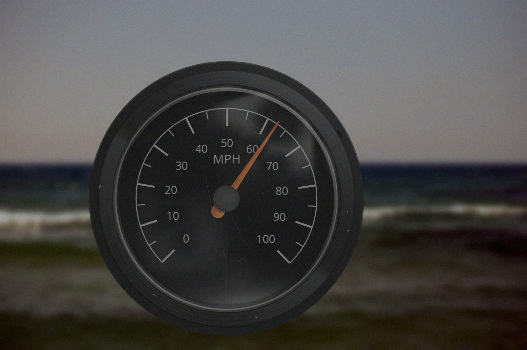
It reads value=62.5 unit=mph
